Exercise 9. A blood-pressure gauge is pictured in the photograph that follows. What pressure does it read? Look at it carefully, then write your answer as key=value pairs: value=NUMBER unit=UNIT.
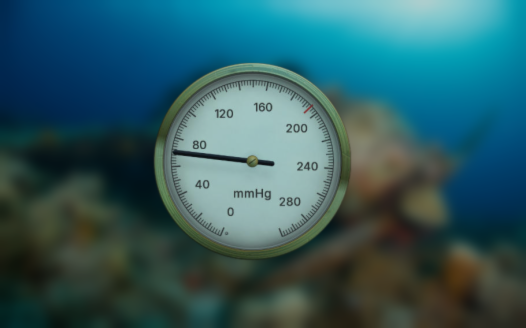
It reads value=70 unit=mmHg
